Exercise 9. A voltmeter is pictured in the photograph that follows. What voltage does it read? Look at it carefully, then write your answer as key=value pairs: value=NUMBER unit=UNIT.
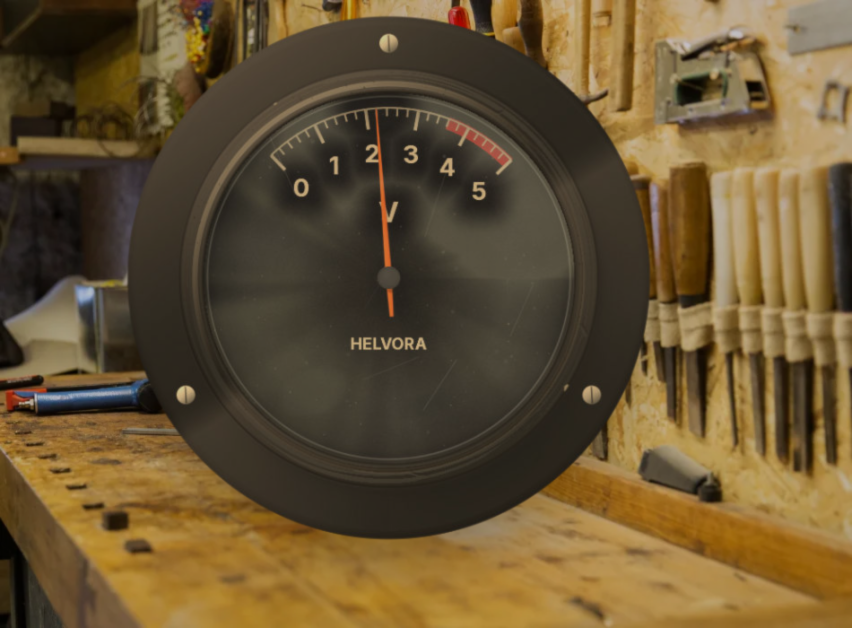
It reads value=2.2 unit=V
